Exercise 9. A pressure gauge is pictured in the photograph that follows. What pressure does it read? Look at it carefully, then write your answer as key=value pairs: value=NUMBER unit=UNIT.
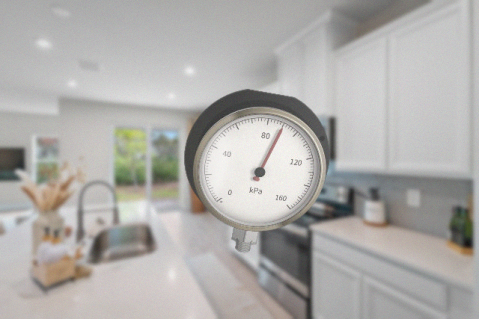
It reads value=90 unit=kPa
